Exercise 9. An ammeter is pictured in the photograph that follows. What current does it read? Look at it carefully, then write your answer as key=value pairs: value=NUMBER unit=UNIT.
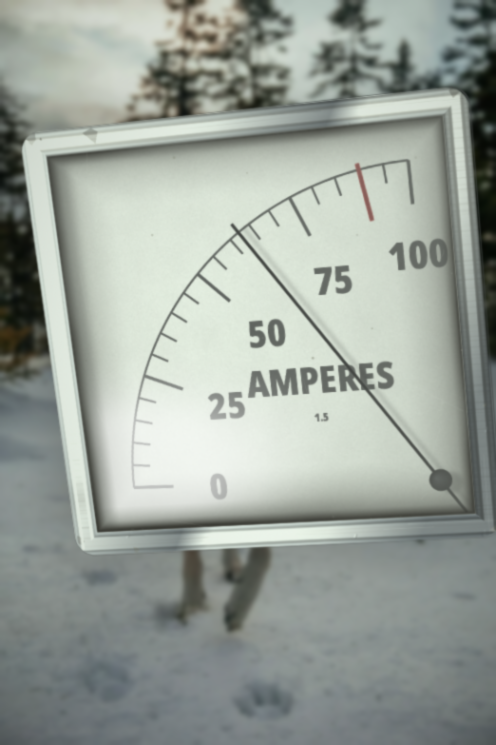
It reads value=62.5 unit=A
